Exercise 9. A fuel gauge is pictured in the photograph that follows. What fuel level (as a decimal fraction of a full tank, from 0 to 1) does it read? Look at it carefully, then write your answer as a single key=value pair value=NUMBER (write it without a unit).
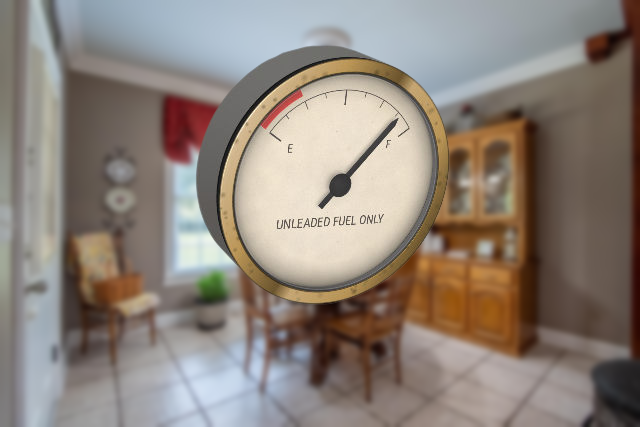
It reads value=0.875
